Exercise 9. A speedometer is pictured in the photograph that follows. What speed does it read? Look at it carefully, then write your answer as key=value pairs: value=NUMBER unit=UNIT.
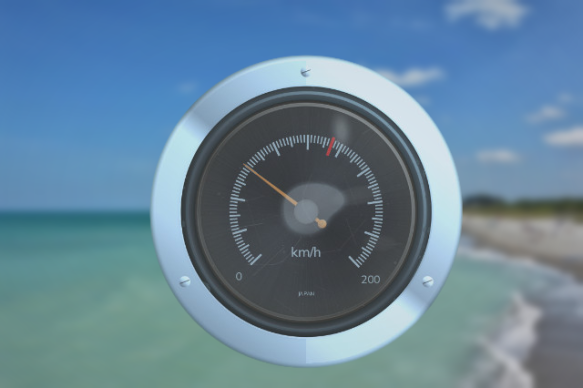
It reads value=60 unit=km/h
